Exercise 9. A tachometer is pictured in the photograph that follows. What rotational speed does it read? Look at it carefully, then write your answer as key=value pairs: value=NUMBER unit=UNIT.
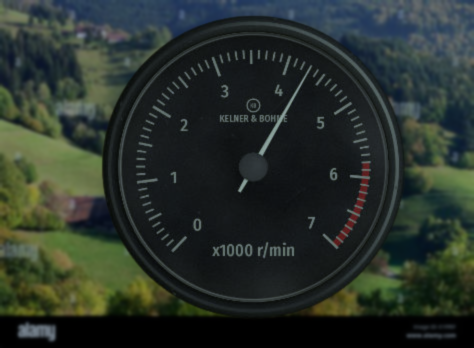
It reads value=4300 unit=rpm
